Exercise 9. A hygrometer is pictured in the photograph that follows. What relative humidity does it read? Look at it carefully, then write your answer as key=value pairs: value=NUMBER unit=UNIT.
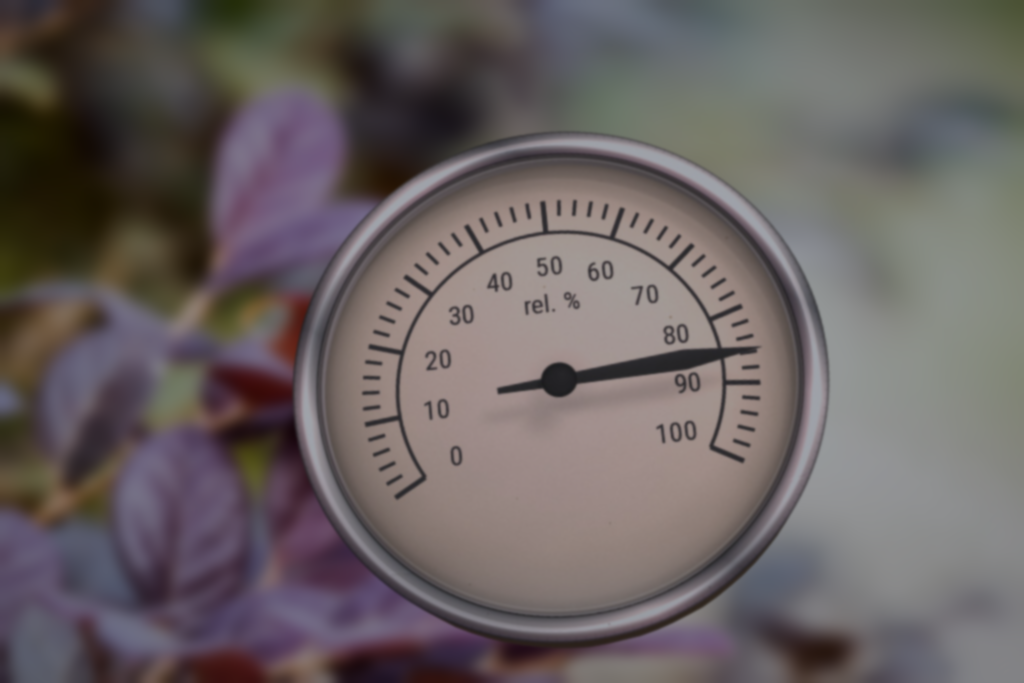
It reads value=86 unit=%
